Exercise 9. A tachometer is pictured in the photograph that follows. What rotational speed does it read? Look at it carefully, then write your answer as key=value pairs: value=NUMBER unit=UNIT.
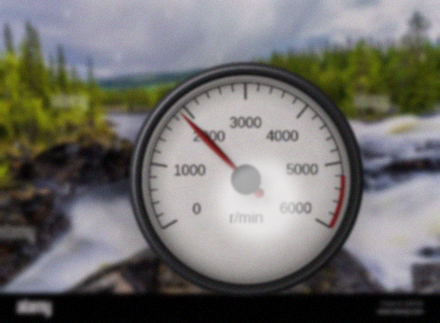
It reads value=1900 unit=rpm
